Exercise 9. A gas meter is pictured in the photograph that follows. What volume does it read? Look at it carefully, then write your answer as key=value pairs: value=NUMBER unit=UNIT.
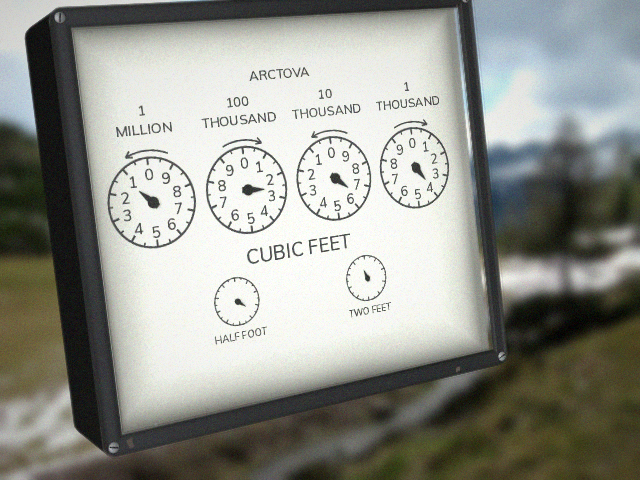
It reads value=126400 unit=ft³
